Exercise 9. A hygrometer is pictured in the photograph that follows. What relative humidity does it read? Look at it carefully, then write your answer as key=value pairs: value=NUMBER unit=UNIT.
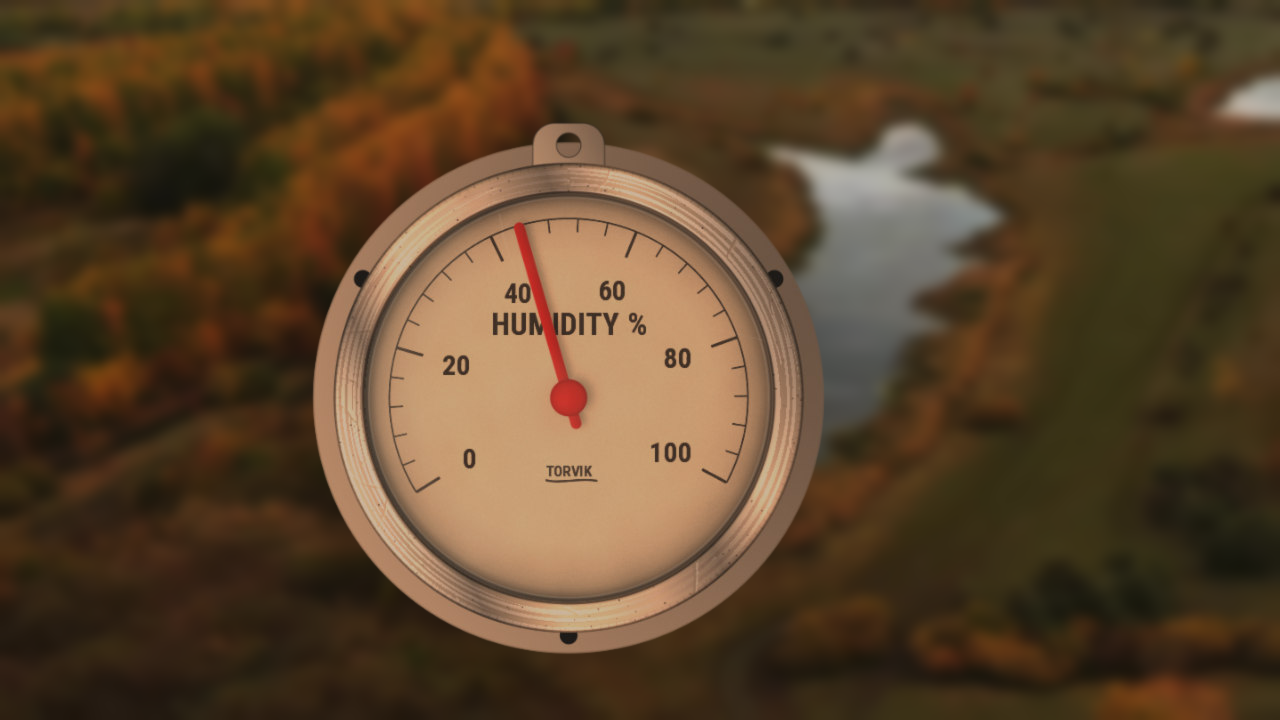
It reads value=44 unit=%
